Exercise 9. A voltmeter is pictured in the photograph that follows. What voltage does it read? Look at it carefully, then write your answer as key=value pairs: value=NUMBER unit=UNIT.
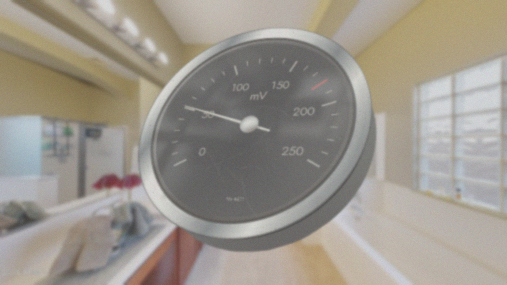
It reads value=50 unit=mV
